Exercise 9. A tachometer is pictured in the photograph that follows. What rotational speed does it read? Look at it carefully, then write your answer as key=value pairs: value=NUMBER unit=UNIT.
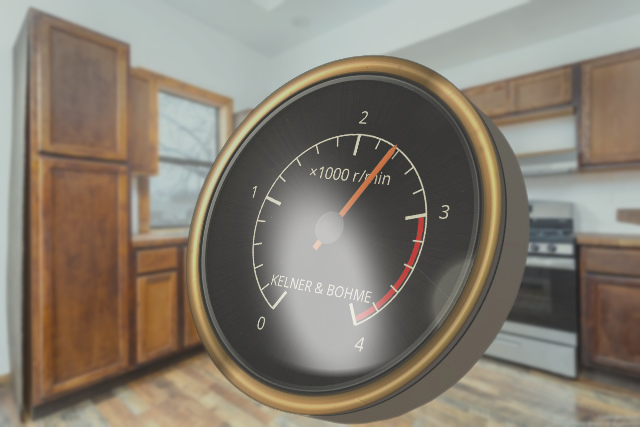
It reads value=2400 unit=rpm
